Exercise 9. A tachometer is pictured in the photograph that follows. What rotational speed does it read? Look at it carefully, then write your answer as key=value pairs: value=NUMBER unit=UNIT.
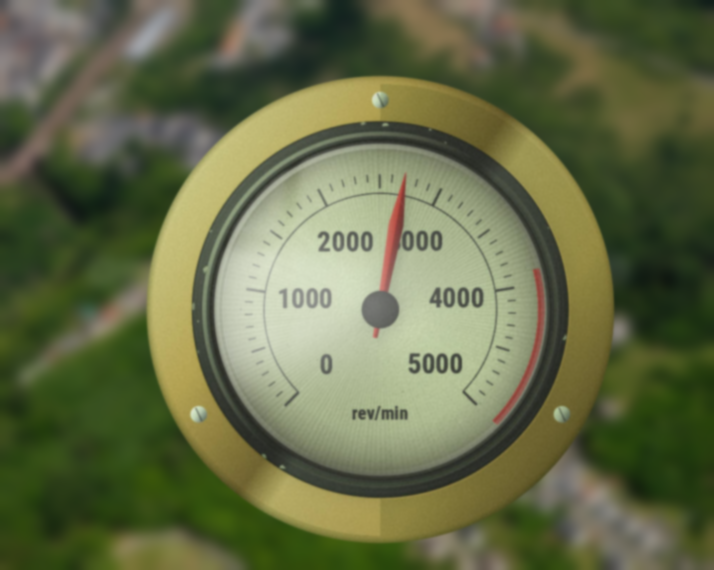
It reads value=2700 unit=rpm
